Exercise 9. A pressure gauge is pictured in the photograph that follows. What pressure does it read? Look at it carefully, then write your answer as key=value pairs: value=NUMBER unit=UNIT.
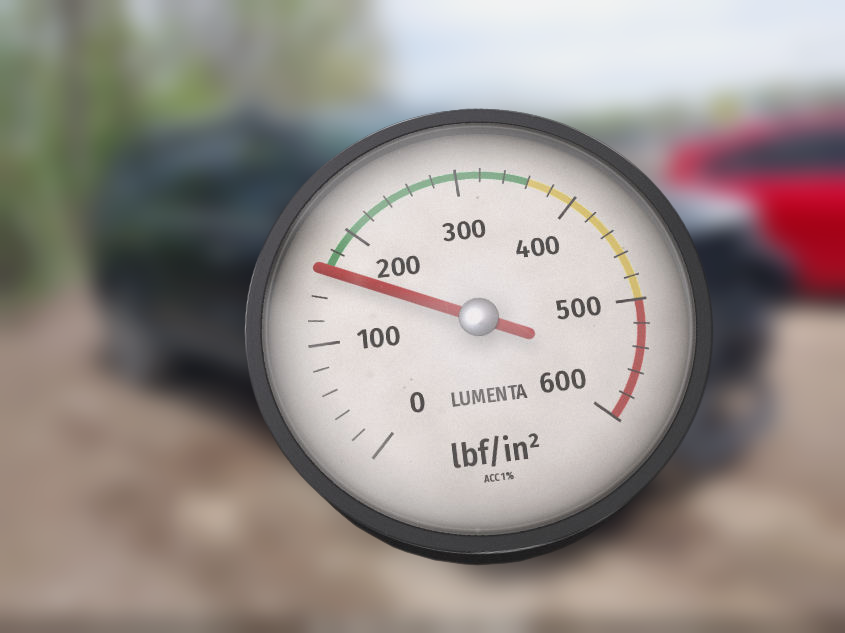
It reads value=160 unit=psi
